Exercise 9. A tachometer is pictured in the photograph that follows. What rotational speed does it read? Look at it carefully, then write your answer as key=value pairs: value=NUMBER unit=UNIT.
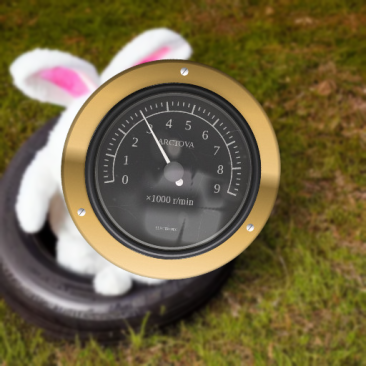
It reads value=3000 unit=rpm
